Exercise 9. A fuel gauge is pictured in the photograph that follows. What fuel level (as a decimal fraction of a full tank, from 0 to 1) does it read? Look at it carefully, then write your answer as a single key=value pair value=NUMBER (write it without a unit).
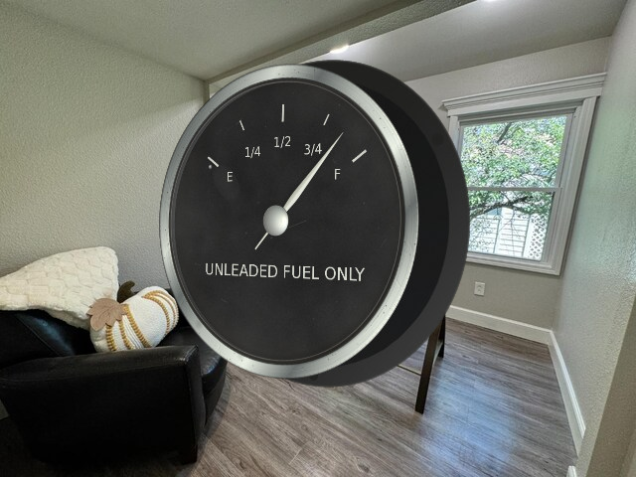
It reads value=0.875
